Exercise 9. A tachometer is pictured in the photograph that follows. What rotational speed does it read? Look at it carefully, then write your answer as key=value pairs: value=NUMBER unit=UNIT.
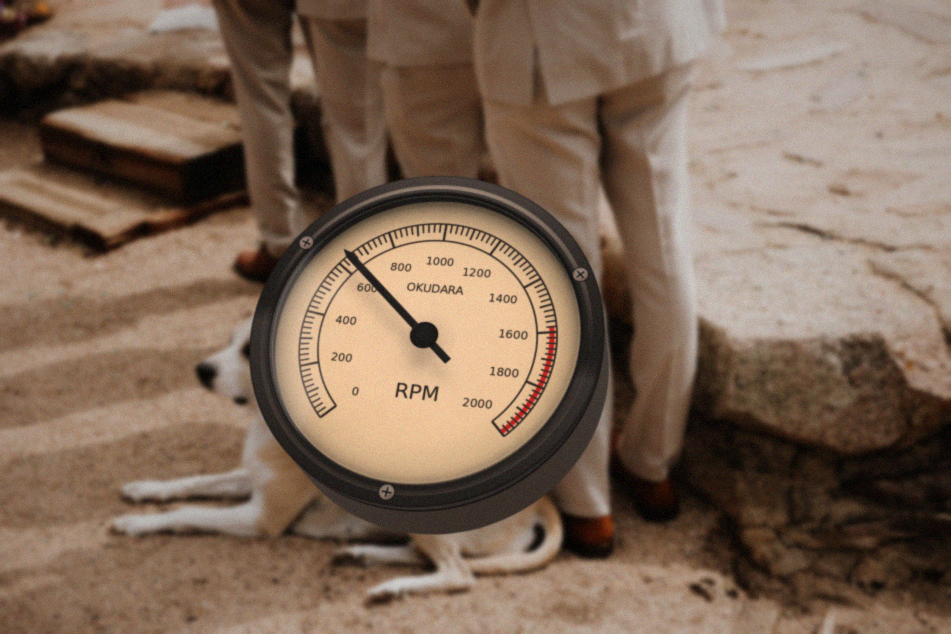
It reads value=640 unit=rpm
